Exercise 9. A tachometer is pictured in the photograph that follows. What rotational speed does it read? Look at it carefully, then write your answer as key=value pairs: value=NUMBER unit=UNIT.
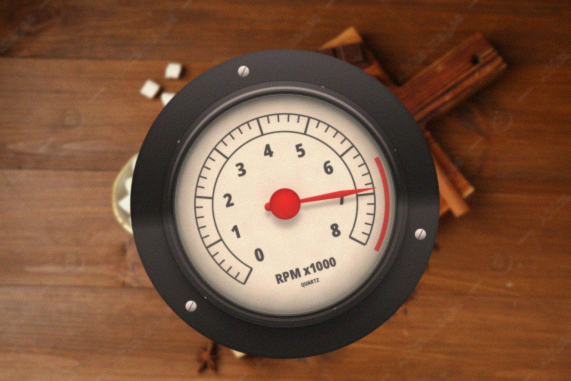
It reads value=6900 unit=rpm
